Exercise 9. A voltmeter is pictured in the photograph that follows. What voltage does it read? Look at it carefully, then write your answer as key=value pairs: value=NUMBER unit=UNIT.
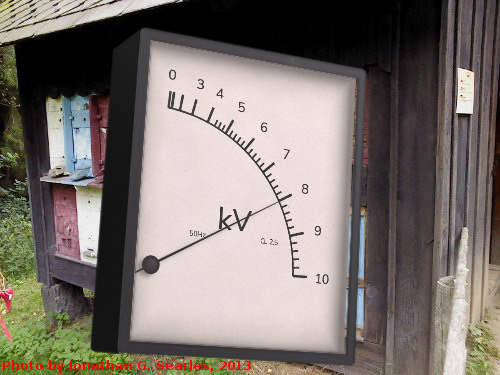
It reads value=8 unit=kV
